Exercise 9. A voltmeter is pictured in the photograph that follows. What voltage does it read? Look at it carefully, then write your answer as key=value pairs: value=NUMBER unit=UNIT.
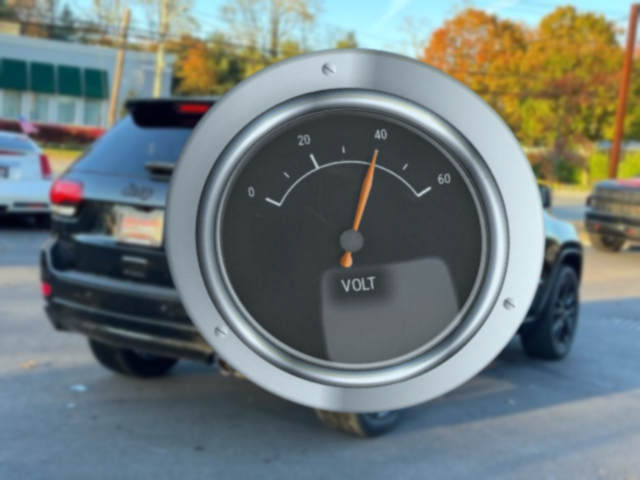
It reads value=40 unit=V
